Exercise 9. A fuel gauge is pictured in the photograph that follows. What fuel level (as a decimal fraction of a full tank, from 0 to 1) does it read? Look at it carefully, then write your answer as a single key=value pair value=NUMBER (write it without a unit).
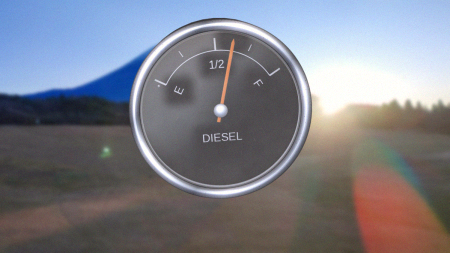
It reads value=0.625
